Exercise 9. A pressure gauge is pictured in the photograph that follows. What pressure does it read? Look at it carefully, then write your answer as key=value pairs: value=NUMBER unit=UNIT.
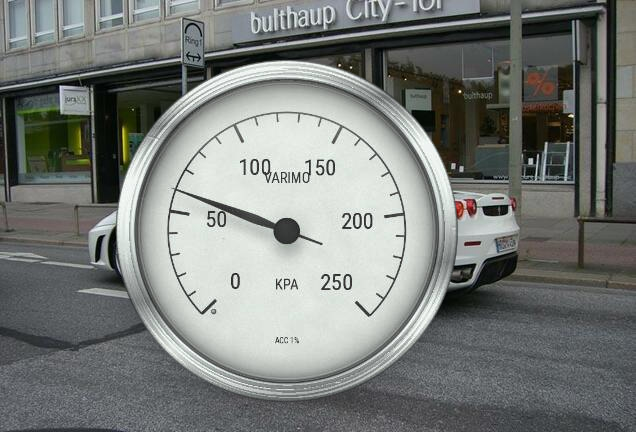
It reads value=60 unit=kPa
